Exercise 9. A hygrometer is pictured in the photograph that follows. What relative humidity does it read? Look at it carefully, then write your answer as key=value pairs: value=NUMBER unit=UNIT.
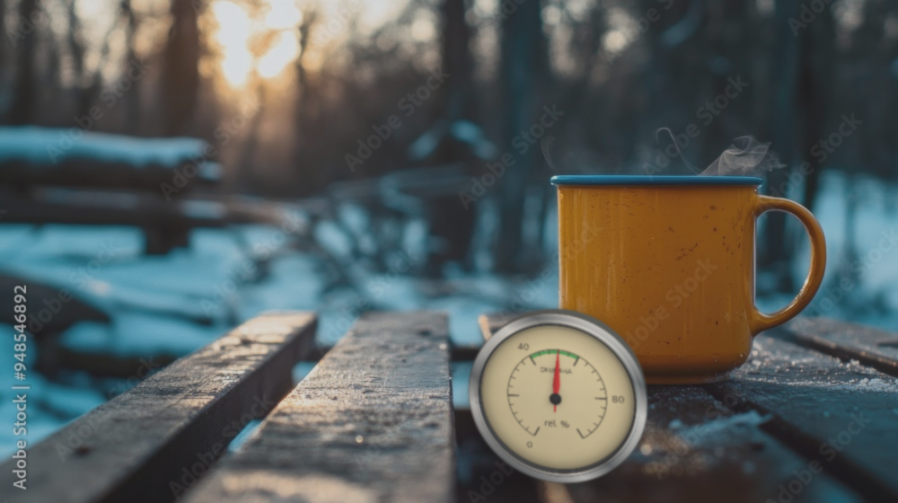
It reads value=52 unit=%
